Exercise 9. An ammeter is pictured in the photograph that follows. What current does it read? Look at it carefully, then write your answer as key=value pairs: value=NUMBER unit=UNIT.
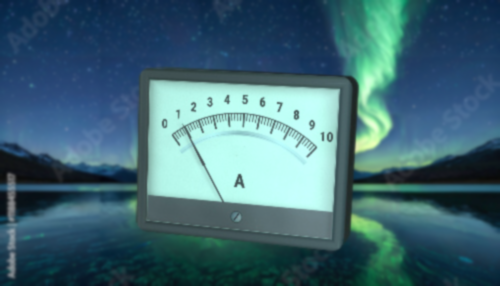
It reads value=1 unit=A
